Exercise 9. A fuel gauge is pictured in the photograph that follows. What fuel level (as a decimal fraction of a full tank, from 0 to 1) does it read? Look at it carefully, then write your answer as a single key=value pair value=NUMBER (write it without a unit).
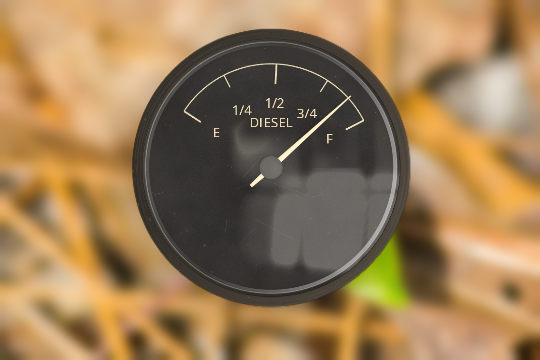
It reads value=0.875
